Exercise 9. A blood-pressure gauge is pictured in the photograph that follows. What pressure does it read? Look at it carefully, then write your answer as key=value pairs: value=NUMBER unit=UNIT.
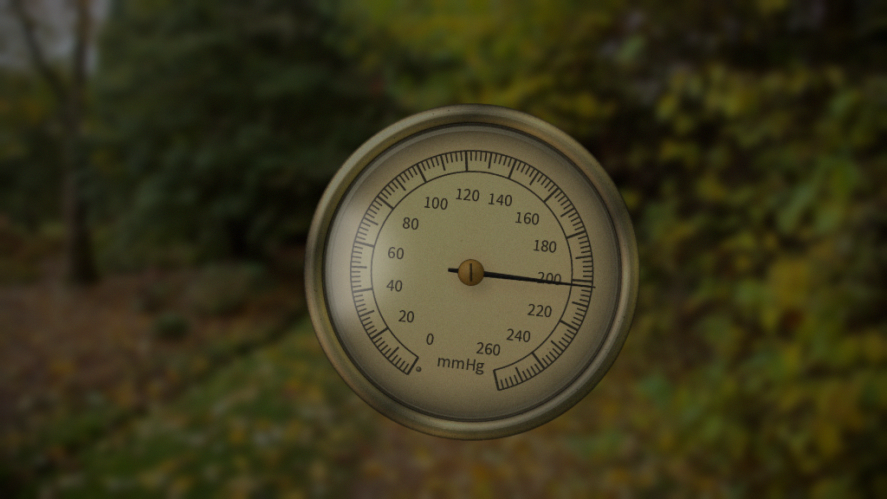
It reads value=202 unit=mmHg
